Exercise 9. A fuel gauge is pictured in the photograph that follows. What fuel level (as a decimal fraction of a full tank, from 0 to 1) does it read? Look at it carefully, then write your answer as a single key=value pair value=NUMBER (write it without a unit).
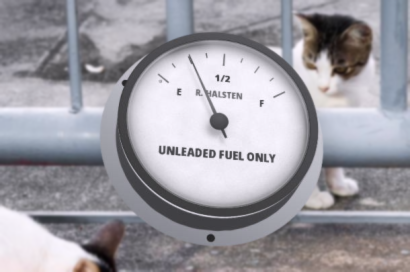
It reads value=0.25
